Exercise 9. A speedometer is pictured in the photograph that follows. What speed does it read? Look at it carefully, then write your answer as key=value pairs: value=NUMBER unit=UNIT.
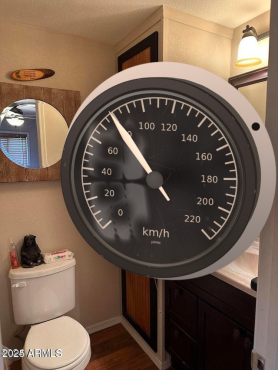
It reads value=80 unit=km/h
